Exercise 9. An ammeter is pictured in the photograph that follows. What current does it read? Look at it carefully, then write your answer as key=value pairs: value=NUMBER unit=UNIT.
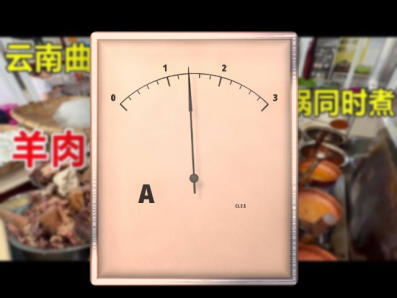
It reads value=1.4 unit=A
